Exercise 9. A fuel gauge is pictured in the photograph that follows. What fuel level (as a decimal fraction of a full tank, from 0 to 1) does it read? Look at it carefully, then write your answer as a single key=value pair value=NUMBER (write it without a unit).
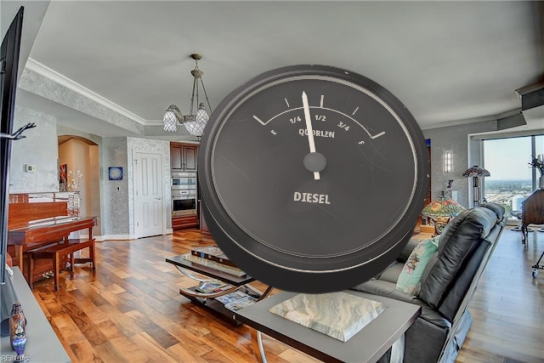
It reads value=0.375
